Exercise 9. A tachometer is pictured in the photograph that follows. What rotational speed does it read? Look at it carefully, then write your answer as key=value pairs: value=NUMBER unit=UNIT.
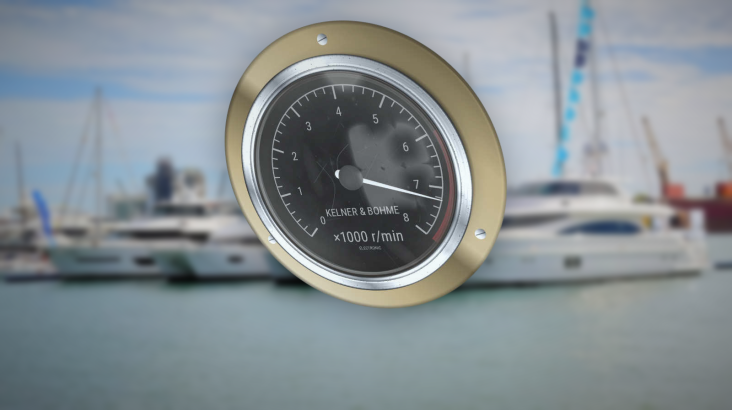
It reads value=7200 unit=rpm
